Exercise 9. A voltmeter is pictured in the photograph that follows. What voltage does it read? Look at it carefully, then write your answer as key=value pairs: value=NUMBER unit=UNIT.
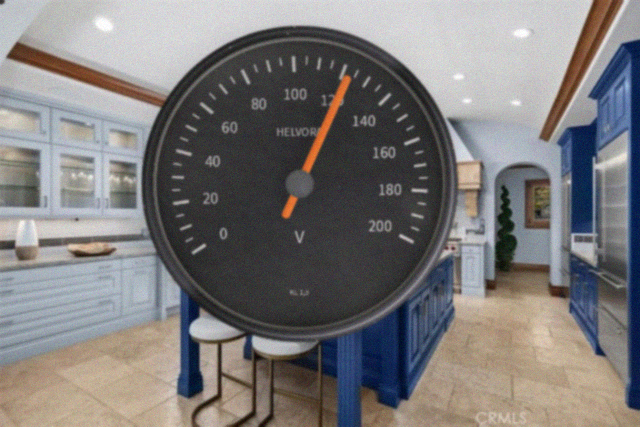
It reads value=122.5 unit=V
